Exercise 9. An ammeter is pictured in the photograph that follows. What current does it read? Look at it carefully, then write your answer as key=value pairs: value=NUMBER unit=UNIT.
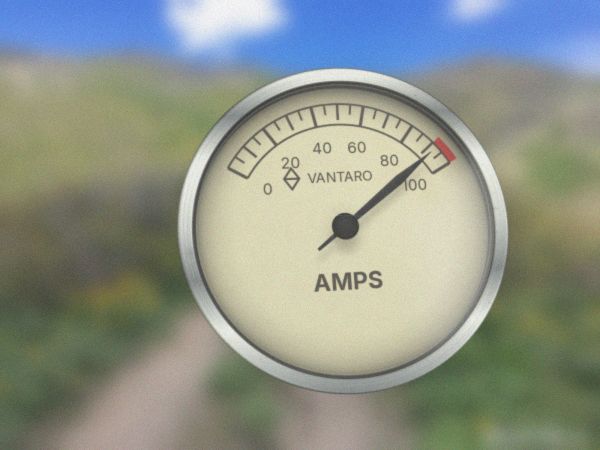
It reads value=92.5 unit=A
